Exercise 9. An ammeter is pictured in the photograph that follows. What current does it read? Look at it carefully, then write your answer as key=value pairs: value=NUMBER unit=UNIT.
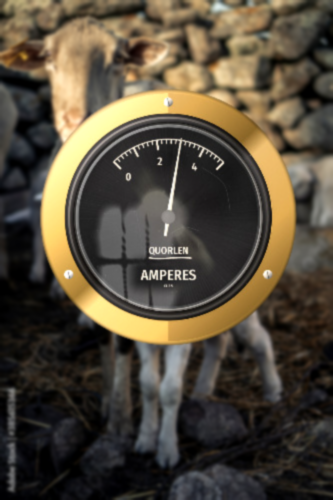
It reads value=3 unit=A
